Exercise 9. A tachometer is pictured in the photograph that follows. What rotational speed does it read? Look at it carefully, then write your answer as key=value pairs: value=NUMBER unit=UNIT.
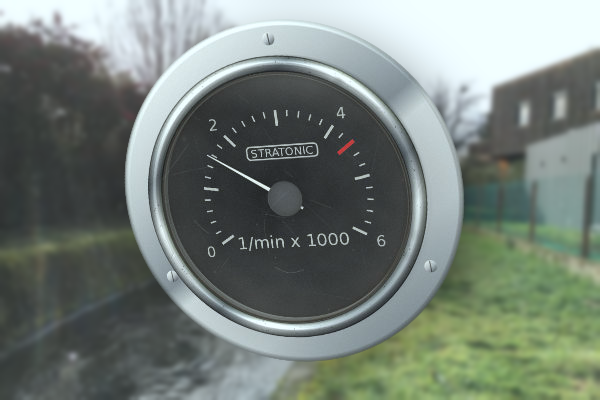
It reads value=1600 unit=rpm
